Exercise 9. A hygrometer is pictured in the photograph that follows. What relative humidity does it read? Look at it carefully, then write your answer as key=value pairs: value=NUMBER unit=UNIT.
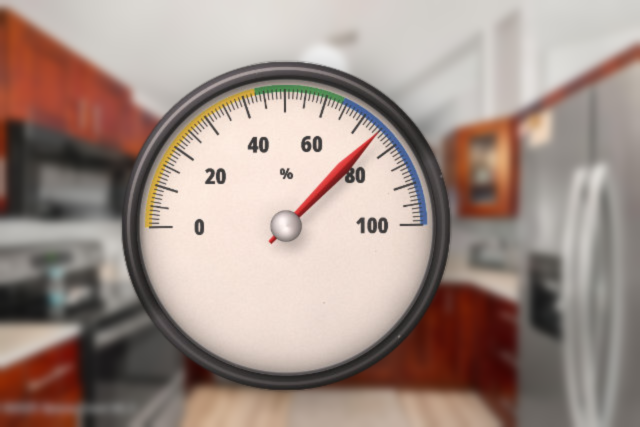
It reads value=75 unit=%
